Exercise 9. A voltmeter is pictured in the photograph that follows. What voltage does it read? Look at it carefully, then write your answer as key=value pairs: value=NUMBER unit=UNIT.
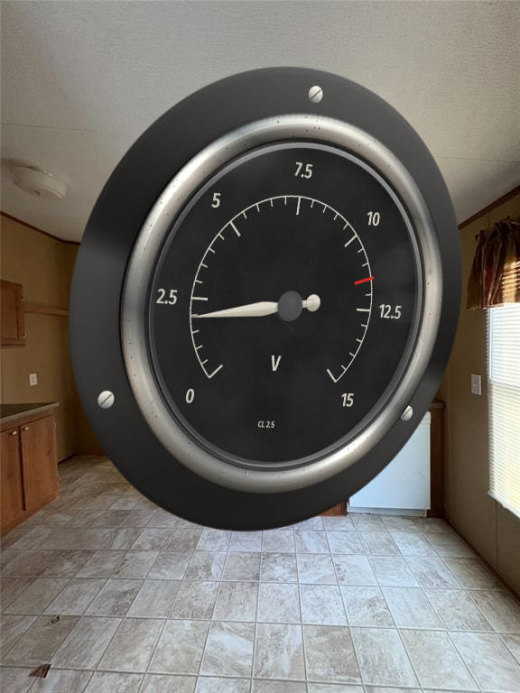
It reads value=2 unit=V
